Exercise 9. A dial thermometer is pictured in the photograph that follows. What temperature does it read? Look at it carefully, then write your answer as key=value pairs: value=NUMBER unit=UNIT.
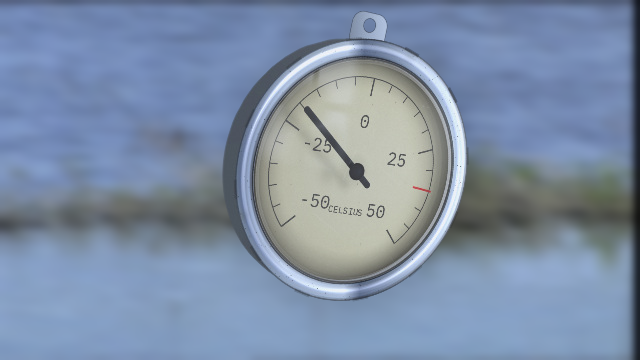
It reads value=-20 unit=°C
